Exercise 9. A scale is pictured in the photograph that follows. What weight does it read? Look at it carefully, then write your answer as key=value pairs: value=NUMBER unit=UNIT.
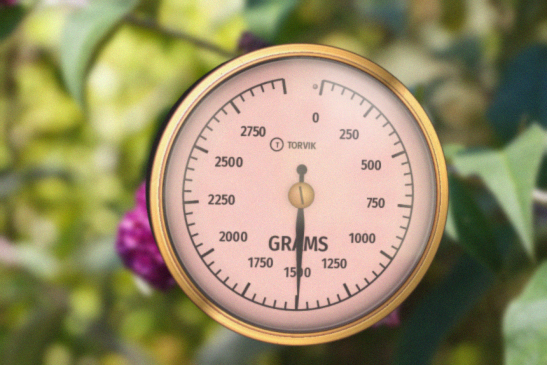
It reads value=1500 unit=g
